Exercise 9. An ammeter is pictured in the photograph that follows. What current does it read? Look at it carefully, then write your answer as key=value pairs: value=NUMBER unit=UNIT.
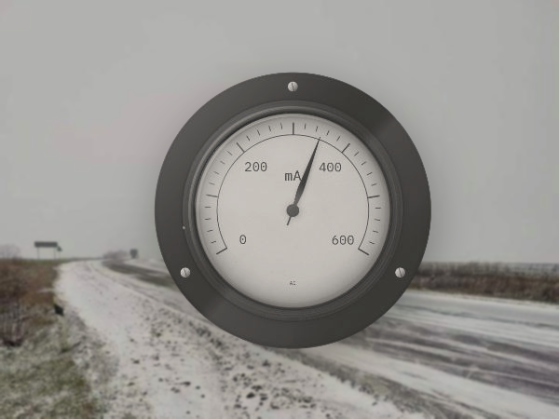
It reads value=350 unit=mA
